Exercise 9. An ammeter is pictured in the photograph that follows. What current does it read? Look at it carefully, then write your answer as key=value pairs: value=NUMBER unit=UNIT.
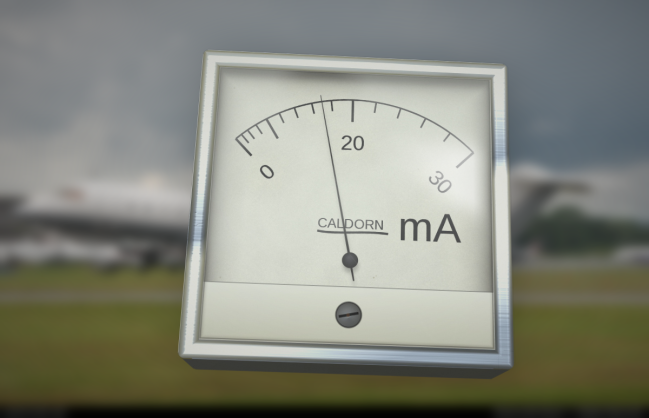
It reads value=17 unit=mA
